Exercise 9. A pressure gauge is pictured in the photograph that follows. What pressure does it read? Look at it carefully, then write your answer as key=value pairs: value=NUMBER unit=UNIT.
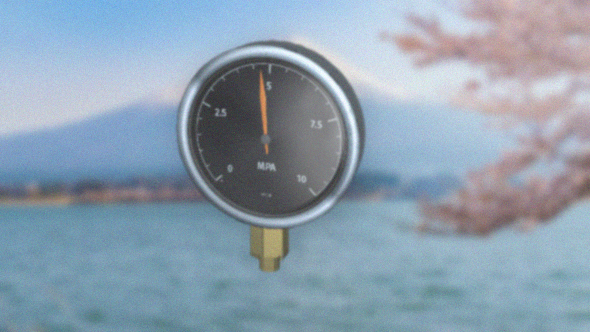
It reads value=4.75 unit=MPa
